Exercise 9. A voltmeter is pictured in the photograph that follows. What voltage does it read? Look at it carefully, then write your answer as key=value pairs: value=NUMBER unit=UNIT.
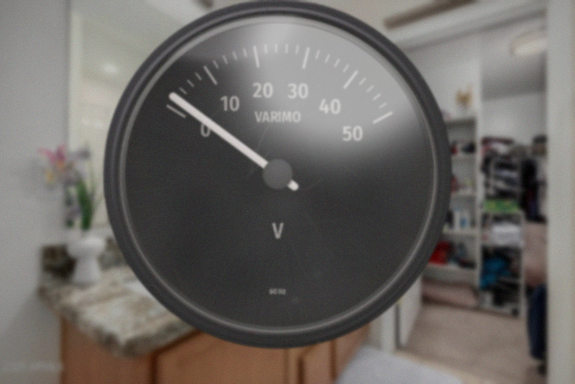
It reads value=2 unit=V
